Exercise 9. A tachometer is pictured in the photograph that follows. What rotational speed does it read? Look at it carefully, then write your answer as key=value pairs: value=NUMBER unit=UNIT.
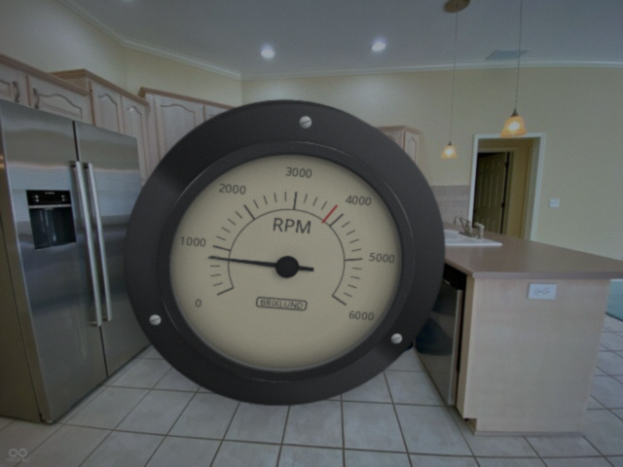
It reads value=800 unit=rpm
